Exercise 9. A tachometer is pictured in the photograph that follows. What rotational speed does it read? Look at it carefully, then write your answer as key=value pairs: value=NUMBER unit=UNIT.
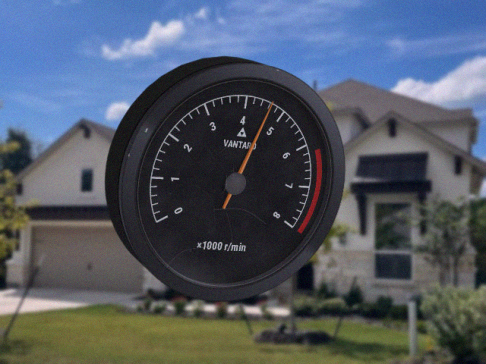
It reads value=4600 unit=rpm
